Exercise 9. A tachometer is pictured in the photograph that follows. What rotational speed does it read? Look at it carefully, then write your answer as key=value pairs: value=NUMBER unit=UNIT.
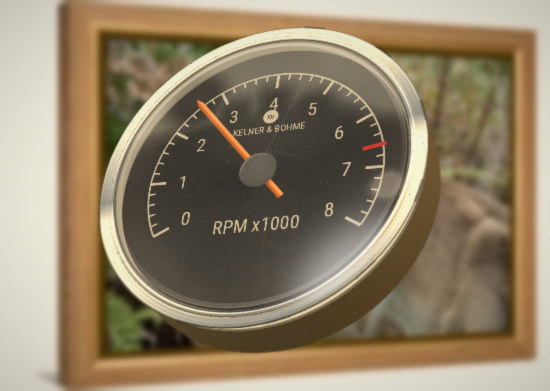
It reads value=2600 unit=rpm
